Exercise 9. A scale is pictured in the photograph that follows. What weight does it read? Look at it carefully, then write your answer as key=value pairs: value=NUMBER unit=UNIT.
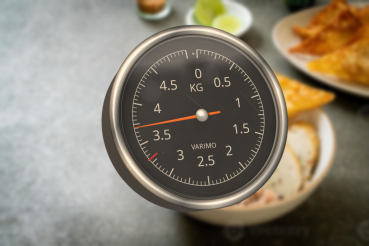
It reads value=3.7 unit=kg
